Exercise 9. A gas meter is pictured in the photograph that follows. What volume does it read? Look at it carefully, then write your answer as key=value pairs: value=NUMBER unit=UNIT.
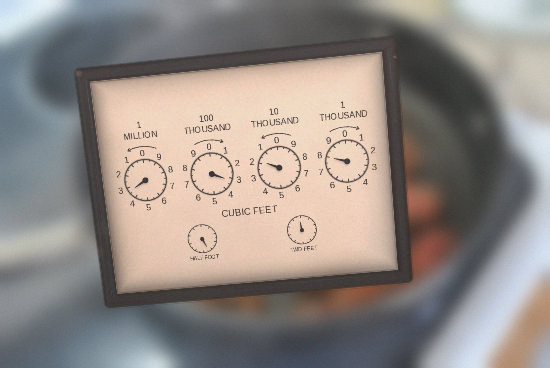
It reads value=331800 unit=ft³
